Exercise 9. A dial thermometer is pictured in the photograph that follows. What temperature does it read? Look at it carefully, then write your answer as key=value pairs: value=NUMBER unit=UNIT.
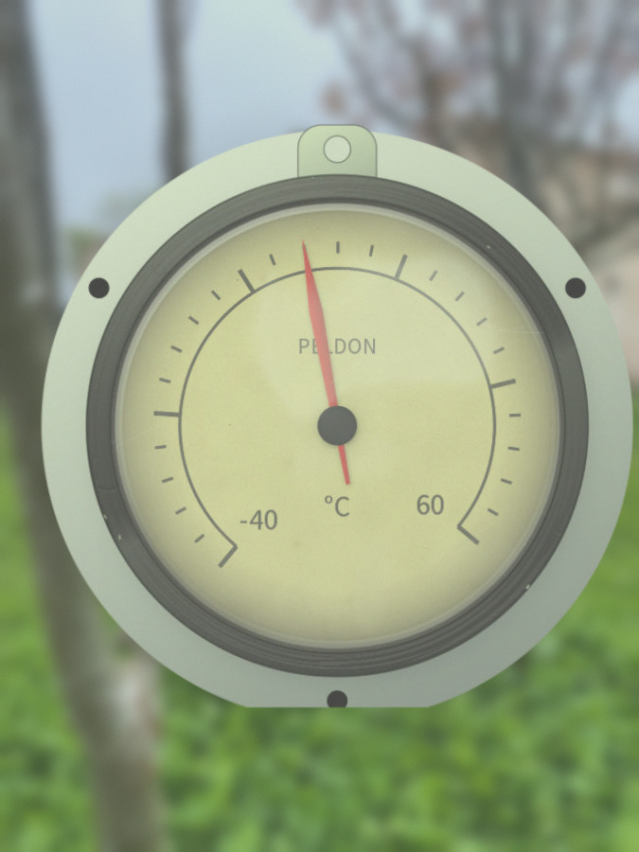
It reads value=8 unit=°C
